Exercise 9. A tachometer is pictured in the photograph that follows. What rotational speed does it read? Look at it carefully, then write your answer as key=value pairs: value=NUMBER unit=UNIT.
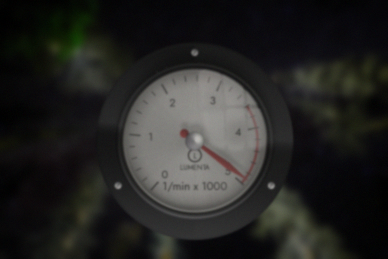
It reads value=4900 unit=rpm
